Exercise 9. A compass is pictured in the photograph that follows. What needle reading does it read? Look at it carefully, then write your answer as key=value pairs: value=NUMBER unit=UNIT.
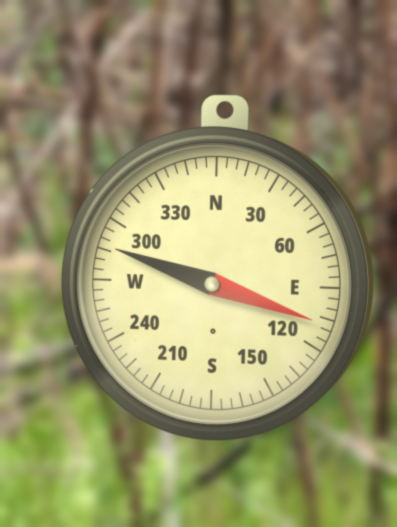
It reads value=107.5 unit=°
